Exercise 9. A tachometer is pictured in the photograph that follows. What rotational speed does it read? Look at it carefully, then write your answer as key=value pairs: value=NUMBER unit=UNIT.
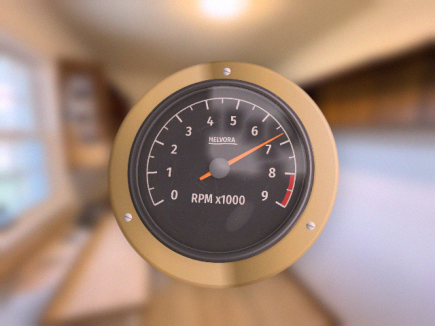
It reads value=6750 unit=rpm
